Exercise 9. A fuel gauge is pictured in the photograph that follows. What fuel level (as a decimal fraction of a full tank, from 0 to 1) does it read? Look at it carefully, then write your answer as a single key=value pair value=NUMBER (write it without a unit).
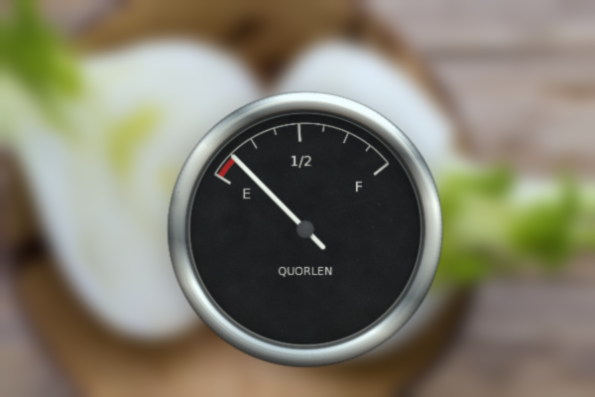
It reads value=0.125
